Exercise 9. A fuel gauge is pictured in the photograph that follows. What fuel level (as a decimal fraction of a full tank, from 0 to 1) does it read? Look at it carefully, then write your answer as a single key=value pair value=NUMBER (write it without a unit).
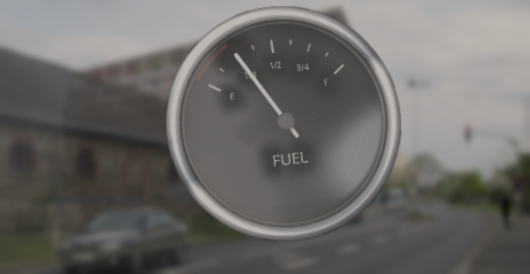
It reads value=0.25
